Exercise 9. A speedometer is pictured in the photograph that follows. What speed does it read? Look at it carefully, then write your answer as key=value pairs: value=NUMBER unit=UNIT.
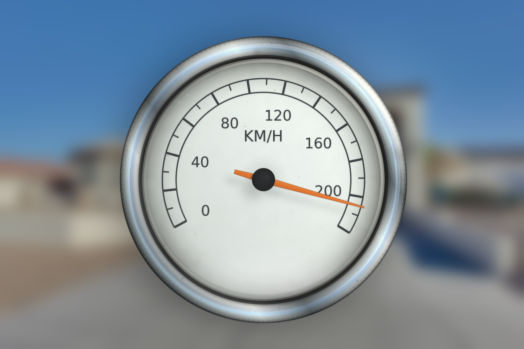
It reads value=205 unit=km/h
